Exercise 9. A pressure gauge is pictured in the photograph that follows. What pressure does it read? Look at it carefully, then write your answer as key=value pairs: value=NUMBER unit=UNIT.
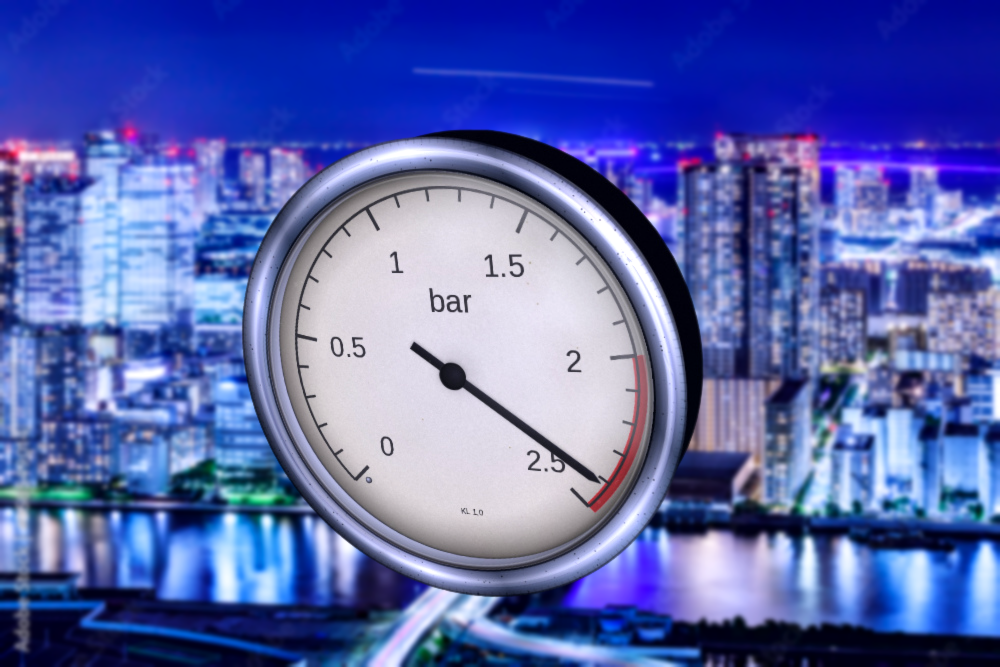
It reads value=2.4 unit=bar
